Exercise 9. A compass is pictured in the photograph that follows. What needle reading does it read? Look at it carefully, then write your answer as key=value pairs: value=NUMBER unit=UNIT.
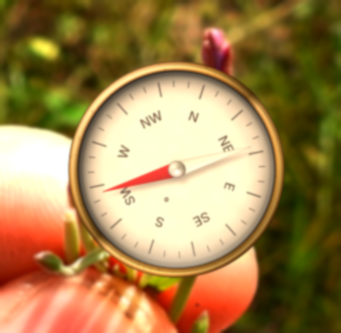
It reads value=235 unit=°
